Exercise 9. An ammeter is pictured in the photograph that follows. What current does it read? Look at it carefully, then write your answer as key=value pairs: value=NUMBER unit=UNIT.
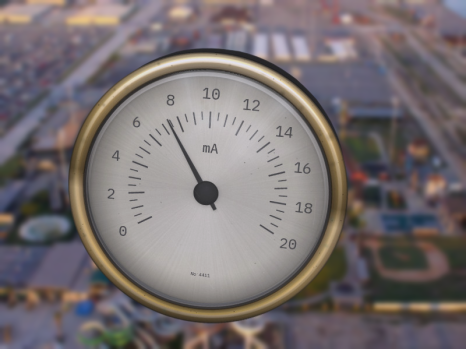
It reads value=7.5 unit=mA
